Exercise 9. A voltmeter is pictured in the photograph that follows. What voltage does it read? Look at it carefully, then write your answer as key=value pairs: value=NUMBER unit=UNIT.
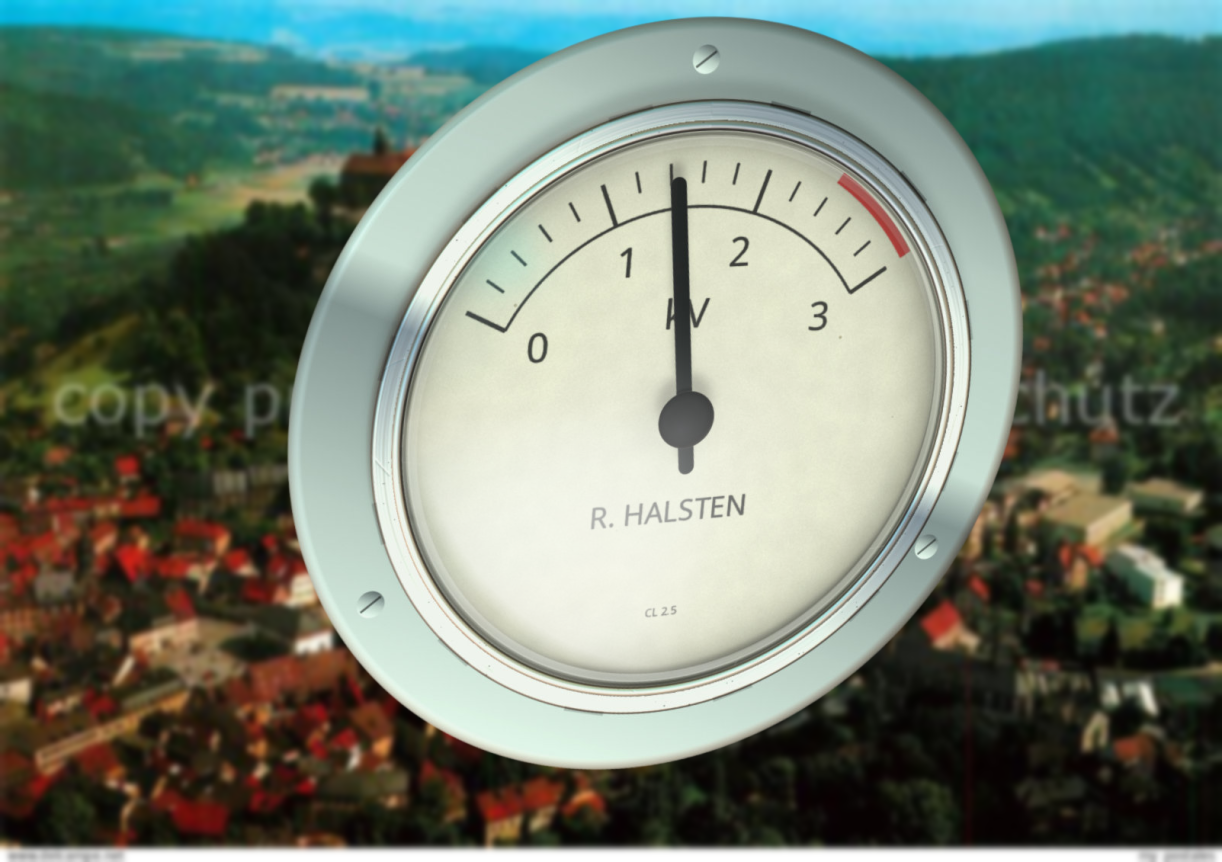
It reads value=1.4 unit=kV
